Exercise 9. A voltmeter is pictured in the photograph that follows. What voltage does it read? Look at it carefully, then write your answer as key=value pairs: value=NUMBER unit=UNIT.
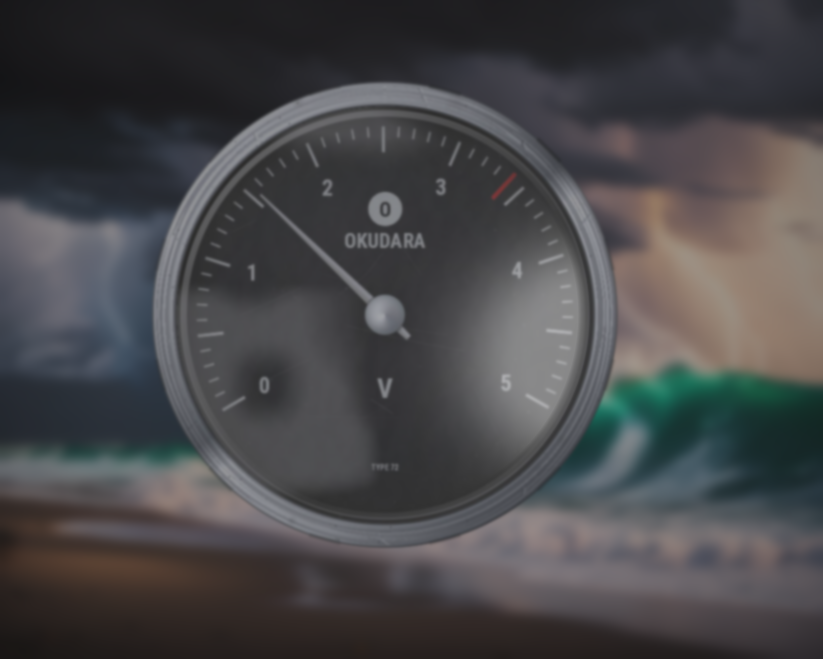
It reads value=1.55 unit=V
